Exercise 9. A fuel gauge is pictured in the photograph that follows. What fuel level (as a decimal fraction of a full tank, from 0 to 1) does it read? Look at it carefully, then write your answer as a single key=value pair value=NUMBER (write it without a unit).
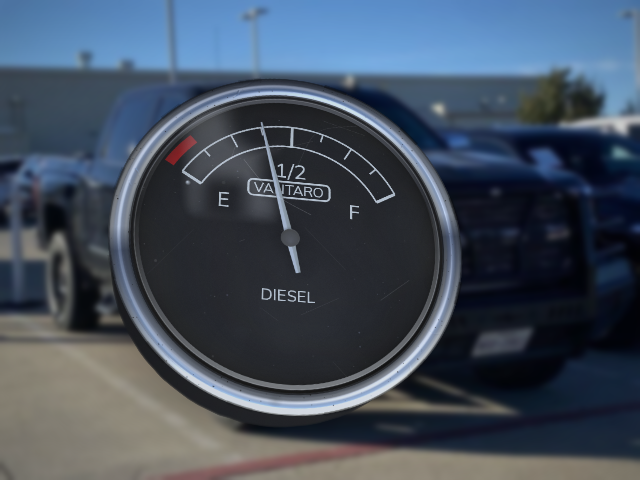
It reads value=0.375
